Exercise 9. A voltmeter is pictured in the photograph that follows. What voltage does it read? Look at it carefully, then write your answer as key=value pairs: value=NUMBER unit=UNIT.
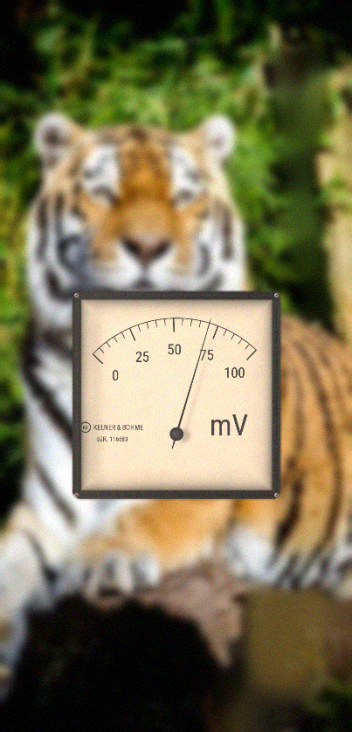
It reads value=70 unit=mV
